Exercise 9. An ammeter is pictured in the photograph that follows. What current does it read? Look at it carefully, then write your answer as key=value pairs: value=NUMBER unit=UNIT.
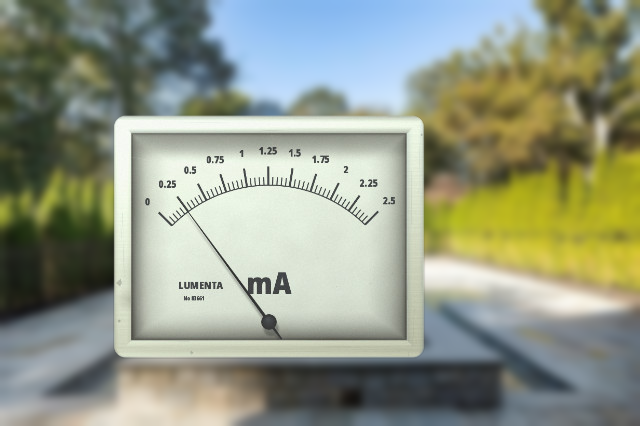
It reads value=0.25 unit=mA
